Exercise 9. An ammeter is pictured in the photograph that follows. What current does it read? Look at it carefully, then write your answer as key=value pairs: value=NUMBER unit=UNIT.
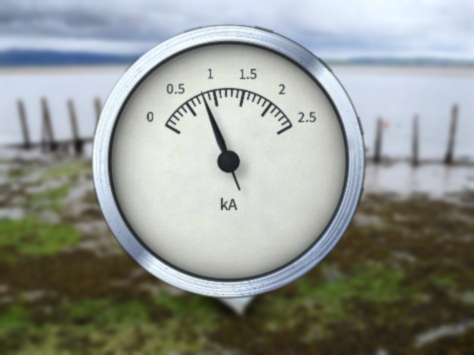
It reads value=0.8 unit=kA
